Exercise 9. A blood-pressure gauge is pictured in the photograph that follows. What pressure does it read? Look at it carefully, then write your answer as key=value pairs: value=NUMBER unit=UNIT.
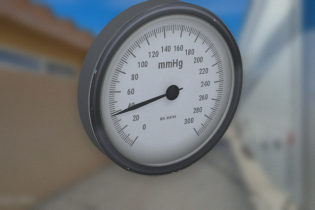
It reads value=40 unit=mmHg
